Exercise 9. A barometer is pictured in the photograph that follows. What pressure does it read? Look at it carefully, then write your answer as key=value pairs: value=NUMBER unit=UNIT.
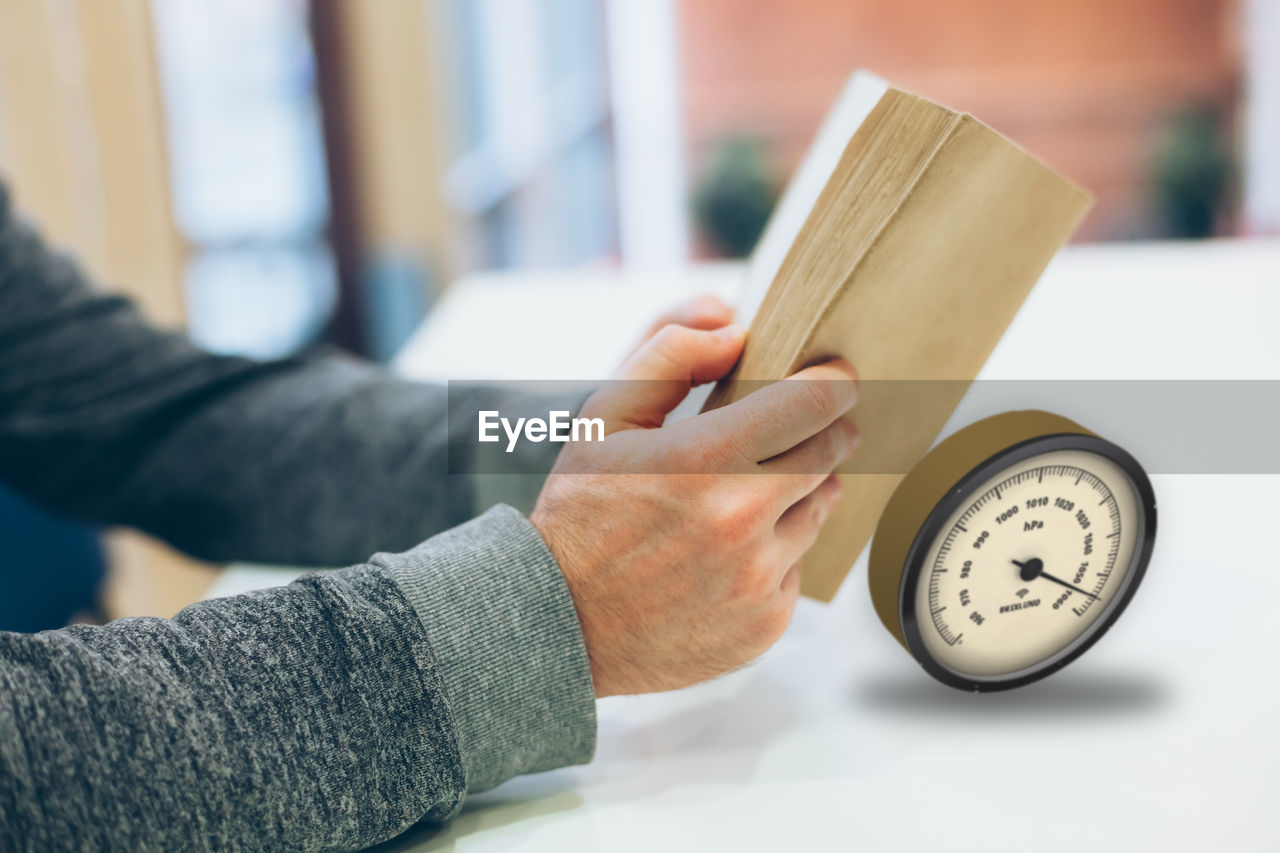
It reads value=1055 unit=hPa
